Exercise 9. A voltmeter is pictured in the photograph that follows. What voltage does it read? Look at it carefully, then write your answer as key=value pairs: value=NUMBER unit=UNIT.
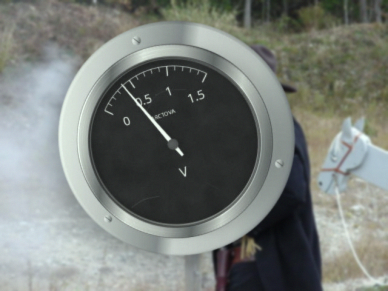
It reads value=0.4 unit=V
